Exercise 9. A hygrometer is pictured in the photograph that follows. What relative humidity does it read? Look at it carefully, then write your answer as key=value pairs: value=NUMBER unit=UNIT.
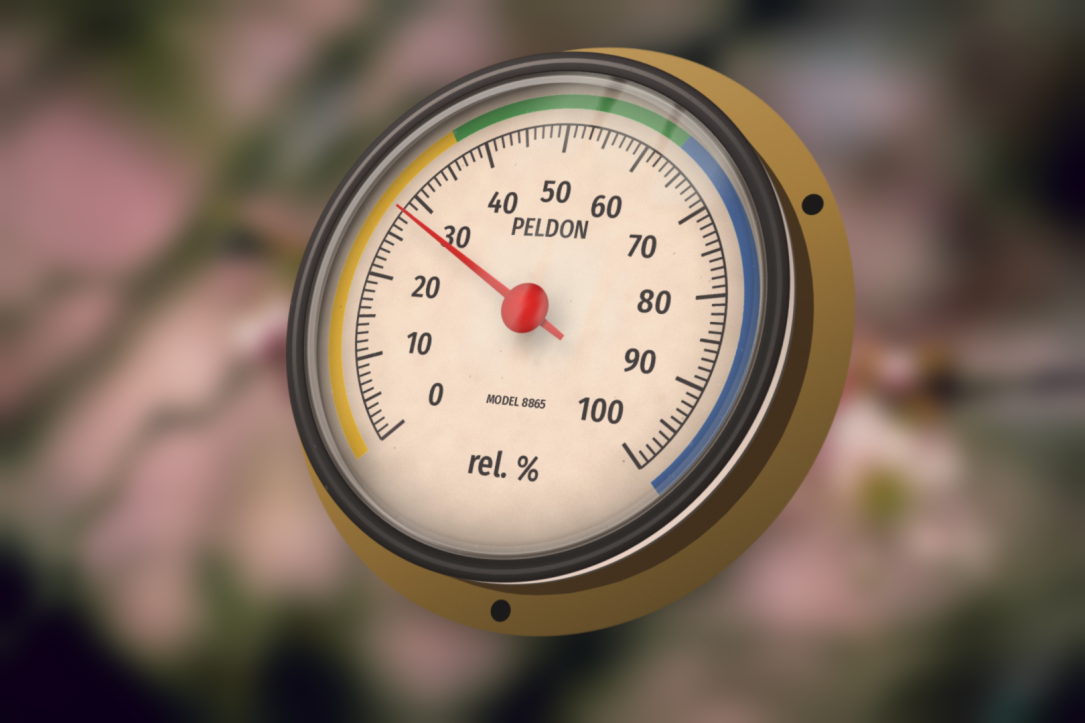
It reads value=28 unit=%
